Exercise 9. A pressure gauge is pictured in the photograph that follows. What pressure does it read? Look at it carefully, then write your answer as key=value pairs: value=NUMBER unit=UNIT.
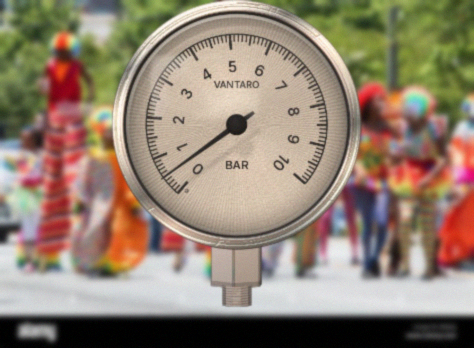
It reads value=0.5 unit=bar
